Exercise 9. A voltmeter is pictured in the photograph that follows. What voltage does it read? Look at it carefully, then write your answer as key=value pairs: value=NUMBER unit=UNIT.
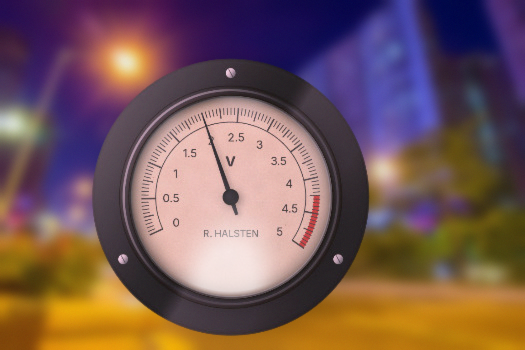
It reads value=2 unit=V
